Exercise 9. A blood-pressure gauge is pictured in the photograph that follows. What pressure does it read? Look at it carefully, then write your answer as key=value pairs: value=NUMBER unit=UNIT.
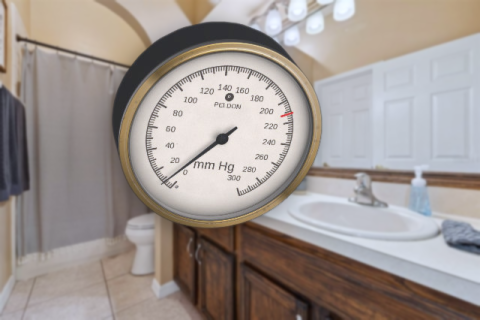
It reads value=10 unit=mmHg
